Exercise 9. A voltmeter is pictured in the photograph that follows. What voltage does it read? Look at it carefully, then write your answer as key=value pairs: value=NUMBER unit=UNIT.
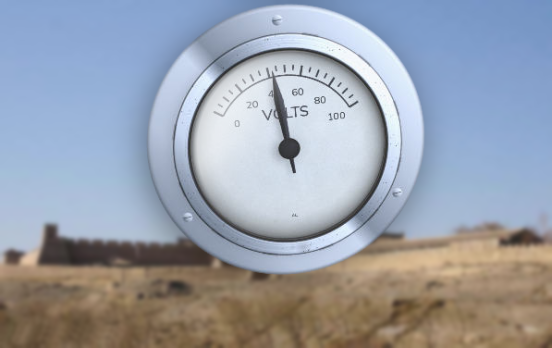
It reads value=42.5 unit=V
